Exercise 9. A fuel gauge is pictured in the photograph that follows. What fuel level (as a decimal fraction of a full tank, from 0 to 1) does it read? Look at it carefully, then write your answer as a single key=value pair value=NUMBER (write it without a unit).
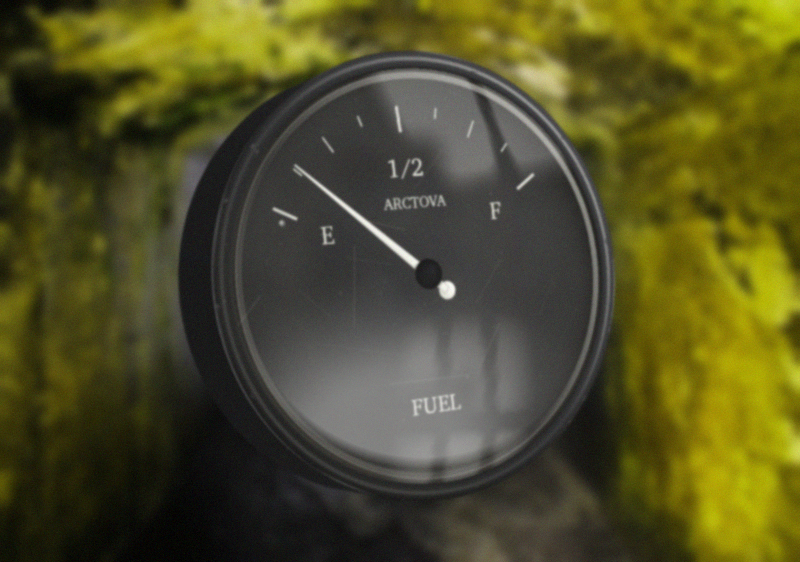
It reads value=0.125
